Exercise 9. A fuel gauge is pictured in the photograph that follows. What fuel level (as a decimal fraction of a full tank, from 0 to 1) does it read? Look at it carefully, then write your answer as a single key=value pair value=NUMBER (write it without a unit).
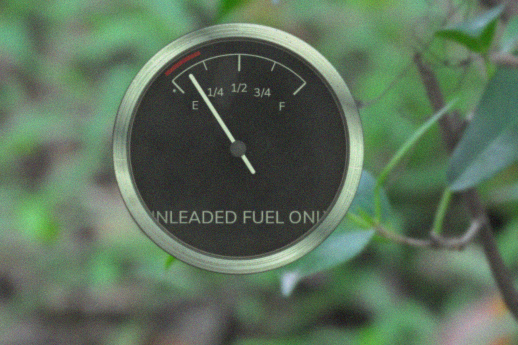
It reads value=0.125
